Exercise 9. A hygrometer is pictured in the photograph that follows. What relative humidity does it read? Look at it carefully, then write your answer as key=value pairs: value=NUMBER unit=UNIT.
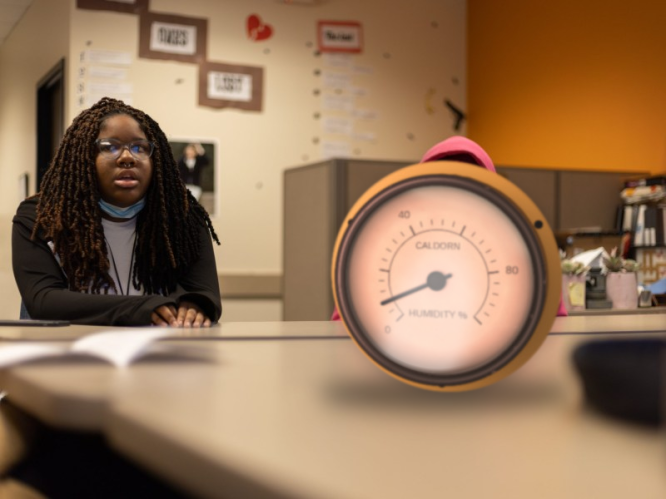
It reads value=8 unit=%
